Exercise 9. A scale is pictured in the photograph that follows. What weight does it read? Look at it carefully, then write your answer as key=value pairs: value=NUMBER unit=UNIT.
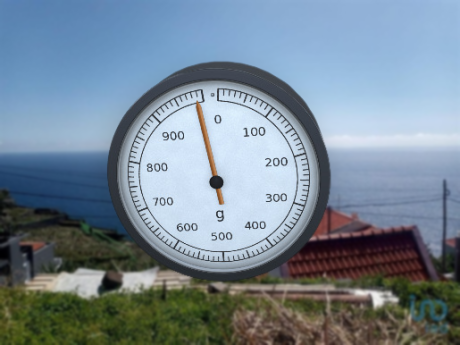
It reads value=990 unit=g
